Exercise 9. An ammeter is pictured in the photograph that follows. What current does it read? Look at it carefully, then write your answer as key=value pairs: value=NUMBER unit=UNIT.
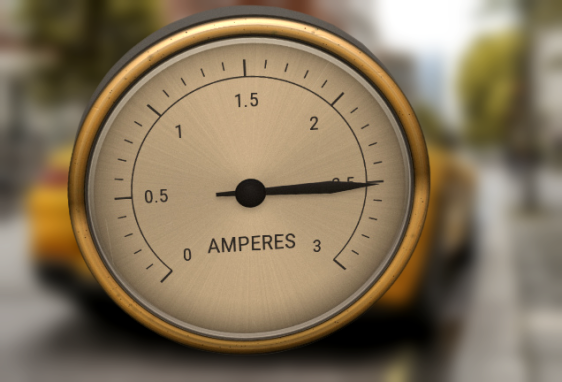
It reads value=2.5 unit=A
